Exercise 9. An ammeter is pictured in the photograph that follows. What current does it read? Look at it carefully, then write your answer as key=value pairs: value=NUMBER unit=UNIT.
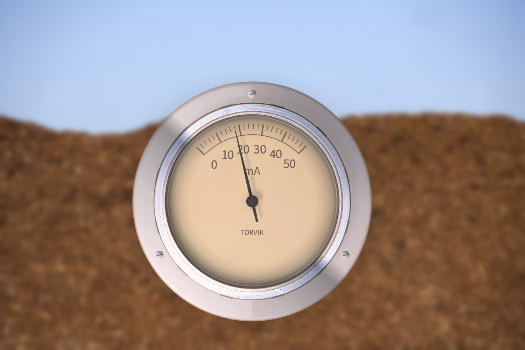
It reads value=18 unit=mA
